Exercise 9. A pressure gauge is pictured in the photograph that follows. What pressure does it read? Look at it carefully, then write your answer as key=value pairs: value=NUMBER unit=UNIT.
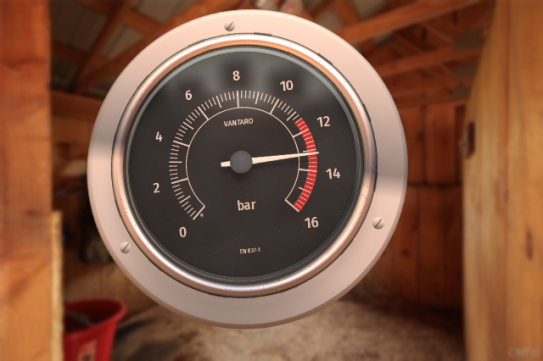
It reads value=13.2 unit=bar
